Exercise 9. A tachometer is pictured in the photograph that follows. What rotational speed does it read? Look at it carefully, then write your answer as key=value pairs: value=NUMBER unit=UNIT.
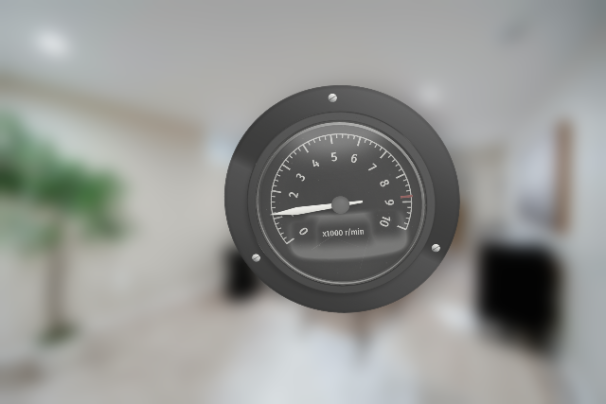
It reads value=1200 unit=rpm
